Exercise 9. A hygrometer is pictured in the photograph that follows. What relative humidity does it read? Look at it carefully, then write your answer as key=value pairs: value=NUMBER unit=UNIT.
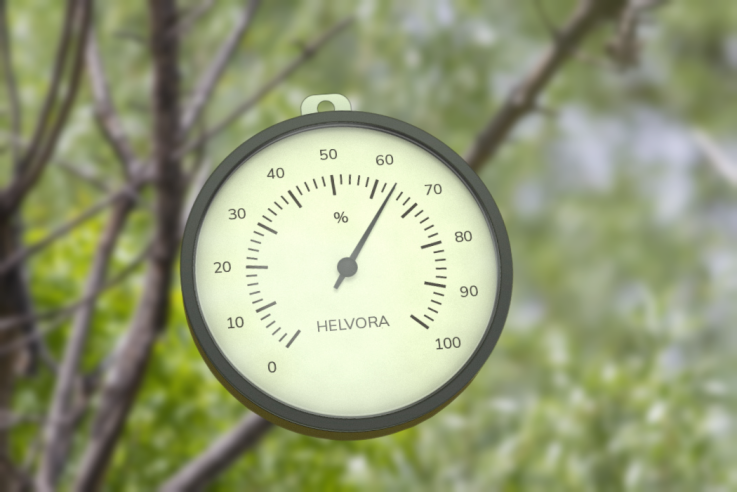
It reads value=64 unit=%
